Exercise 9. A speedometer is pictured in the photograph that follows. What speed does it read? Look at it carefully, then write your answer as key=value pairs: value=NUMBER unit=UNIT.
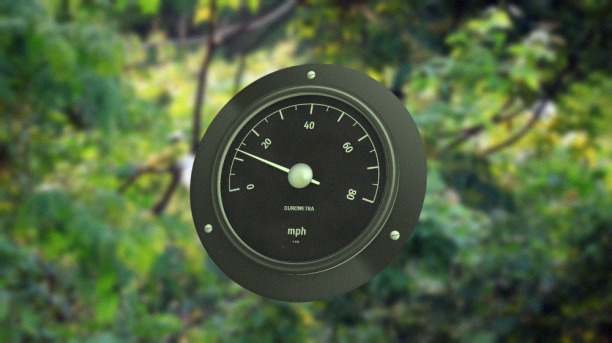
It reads value=12.5 unit=mph
